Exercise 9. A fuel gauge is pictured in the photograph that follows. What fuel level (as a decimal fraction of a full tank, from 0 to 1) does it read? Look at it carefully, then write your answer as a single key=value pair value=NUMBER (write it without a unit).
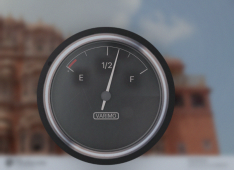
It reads value=0.625
